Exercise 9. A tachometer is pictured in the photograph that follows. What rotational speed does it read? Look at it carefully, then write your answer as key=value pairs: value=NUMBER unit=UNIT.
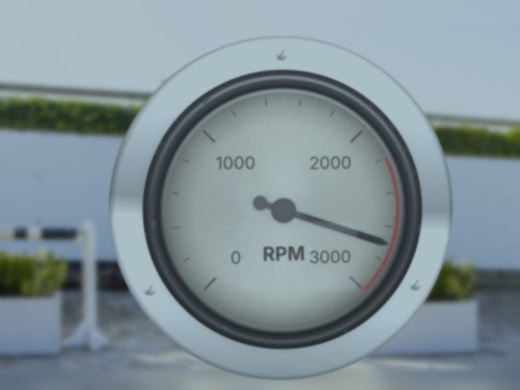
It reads value=2700 unit=rpm
